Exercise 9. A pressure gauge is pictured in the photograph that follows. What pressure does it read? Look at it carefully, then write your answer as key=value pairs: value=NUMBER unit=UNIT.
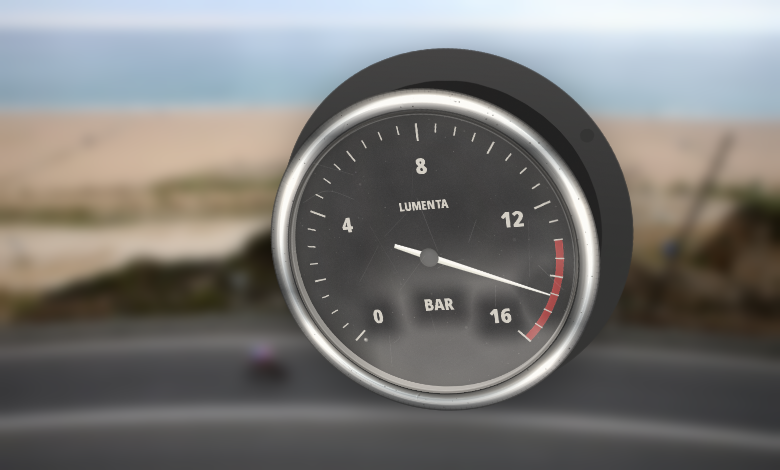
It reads value=14.5 unit=bar
